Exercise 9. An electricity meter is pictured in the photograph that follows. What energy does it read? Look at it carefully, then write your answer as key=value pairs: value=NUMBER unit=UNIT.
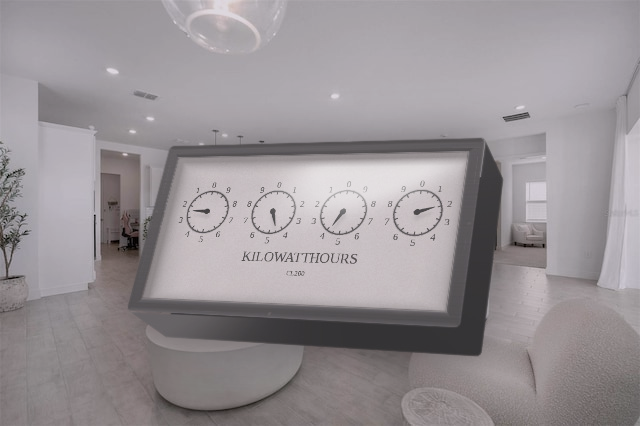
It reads value=2442 unit=kWh
